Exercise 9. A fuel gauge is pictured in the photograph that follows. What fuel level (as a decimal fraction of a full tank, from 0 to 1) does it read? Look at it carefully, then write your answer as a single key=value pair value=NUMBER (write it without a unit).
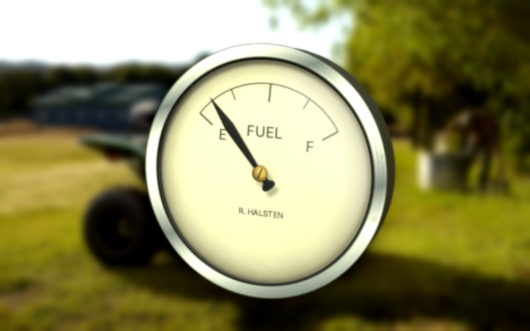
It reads value=0.125
